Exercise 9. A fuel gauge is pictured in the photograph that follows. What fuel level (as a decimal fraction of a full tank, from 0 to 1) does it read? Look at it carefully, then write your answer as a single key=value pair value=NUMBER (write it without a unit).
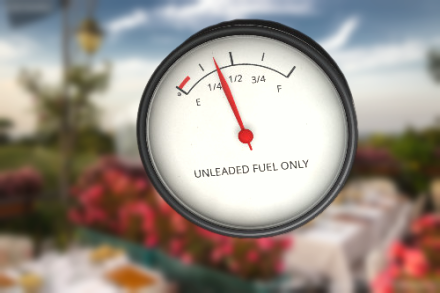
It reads value=0.375
